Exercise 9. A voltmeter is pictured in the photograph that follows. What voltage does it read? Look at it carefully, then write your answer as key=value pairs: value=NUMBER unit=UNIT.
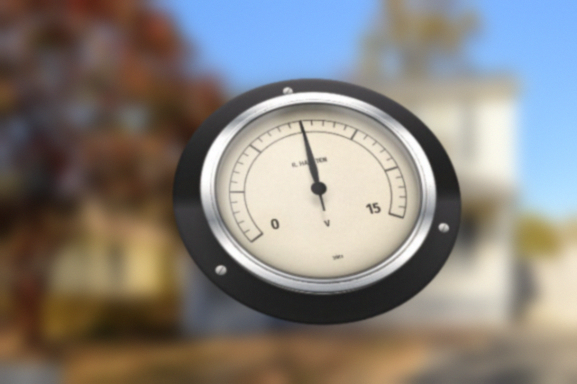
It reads value=7.5 unit=V
